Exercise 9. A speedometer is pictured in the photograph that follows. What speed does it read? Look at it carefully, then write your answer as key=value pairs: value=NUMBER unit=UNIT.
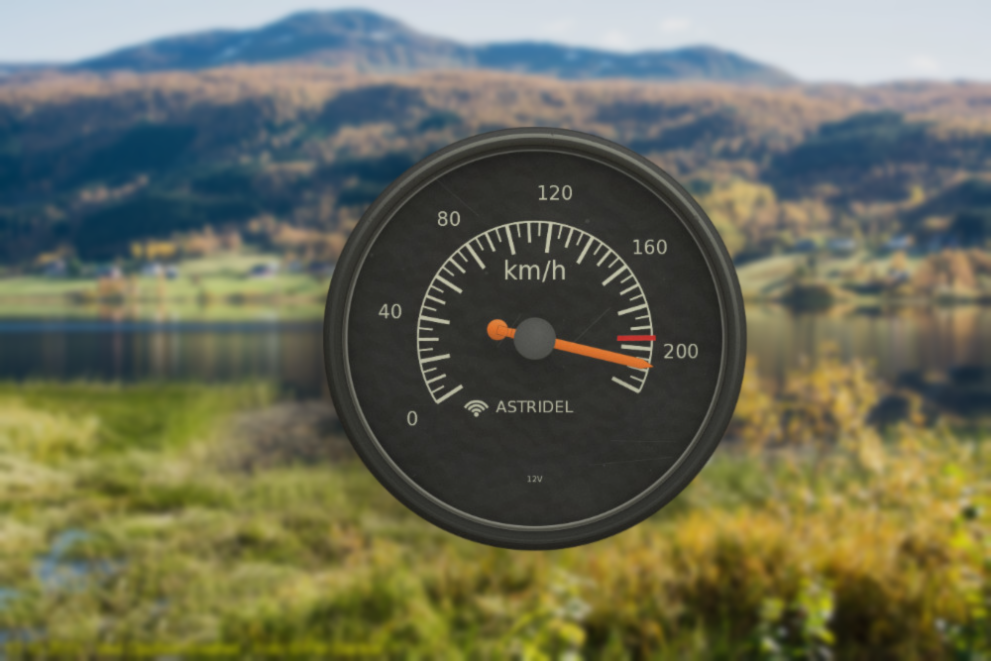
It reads value=207.5 unit=km/h
